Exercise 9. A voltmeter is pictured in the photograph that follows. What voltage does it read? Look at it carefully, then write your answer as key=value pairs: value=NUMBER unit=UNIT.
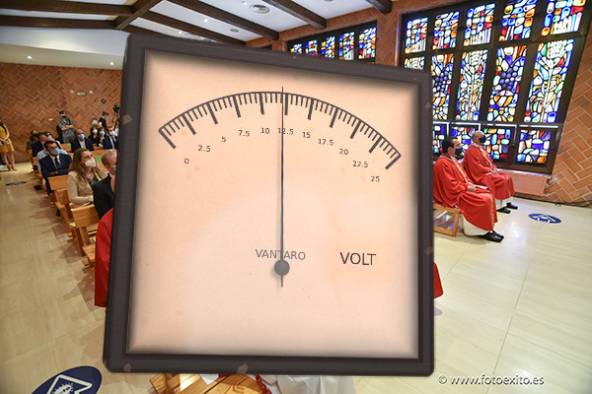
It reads value=12 unit=V
